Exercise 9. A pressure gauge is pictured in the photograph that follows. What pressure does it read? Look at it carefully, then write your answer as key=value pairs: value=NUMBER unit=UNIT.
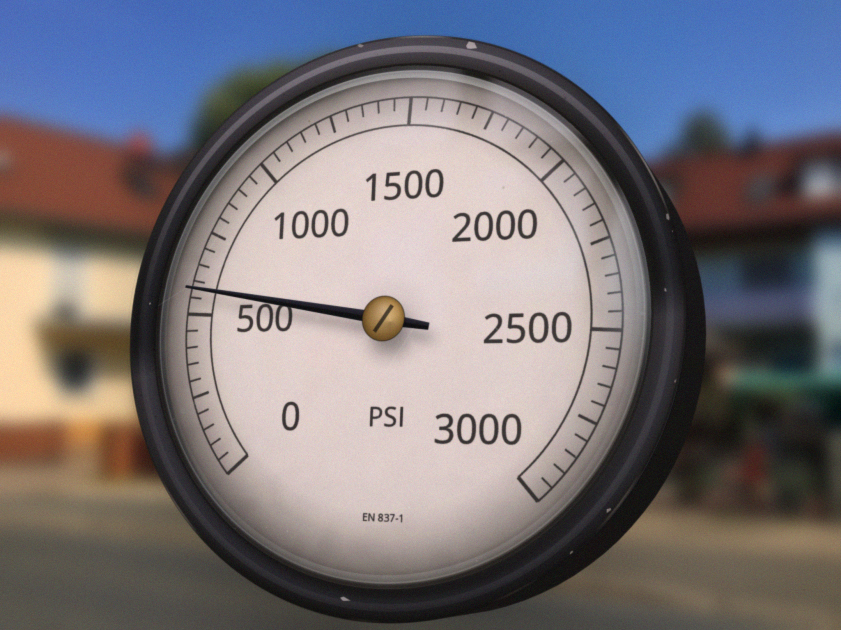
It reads value=575 unit=psi
